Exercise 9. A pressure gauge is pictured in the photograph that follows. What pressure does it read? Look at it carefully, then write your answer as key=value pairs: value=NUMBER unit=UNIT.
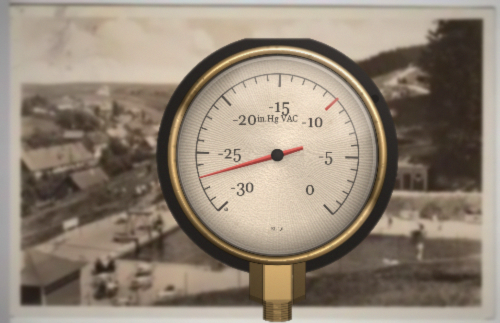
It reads value=-27 unit=inHg
